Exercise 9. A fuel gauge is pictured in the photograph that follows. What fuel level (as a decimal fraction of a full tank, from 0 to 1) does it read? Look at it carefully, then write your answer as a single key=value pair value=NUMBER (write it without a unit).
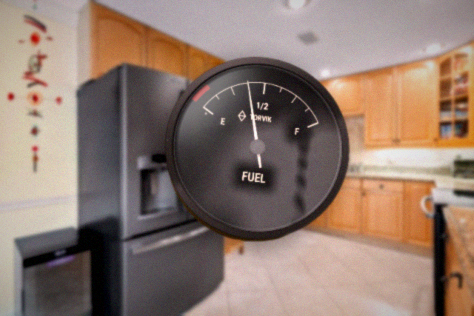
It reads value=0.375
